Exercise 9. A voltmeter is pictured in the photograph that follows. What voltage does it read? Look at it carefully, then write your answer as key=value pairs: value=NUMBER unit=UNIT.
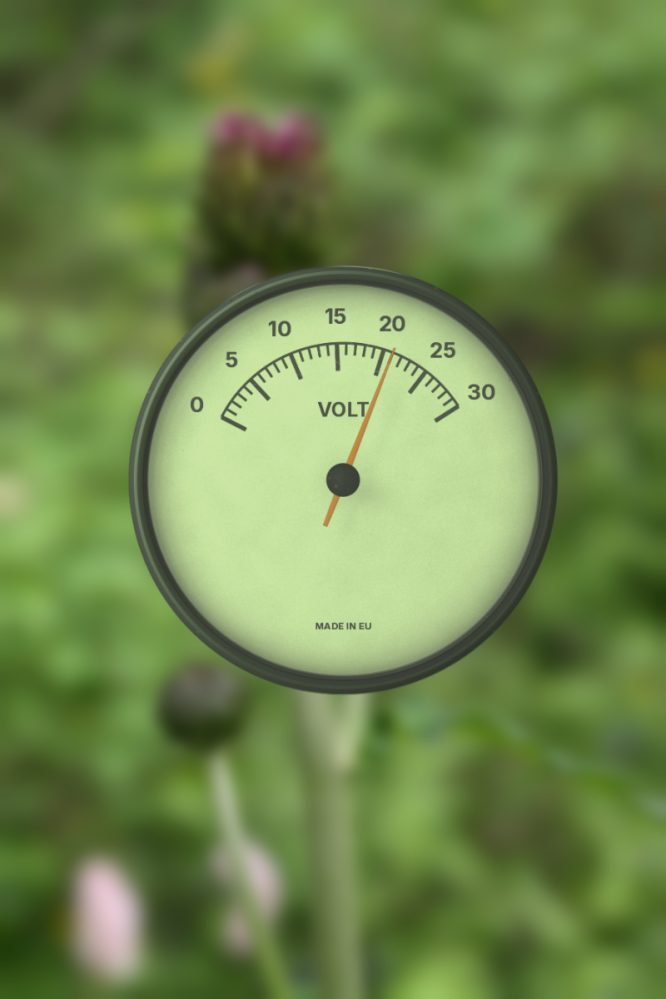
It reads value=21 unit=V
